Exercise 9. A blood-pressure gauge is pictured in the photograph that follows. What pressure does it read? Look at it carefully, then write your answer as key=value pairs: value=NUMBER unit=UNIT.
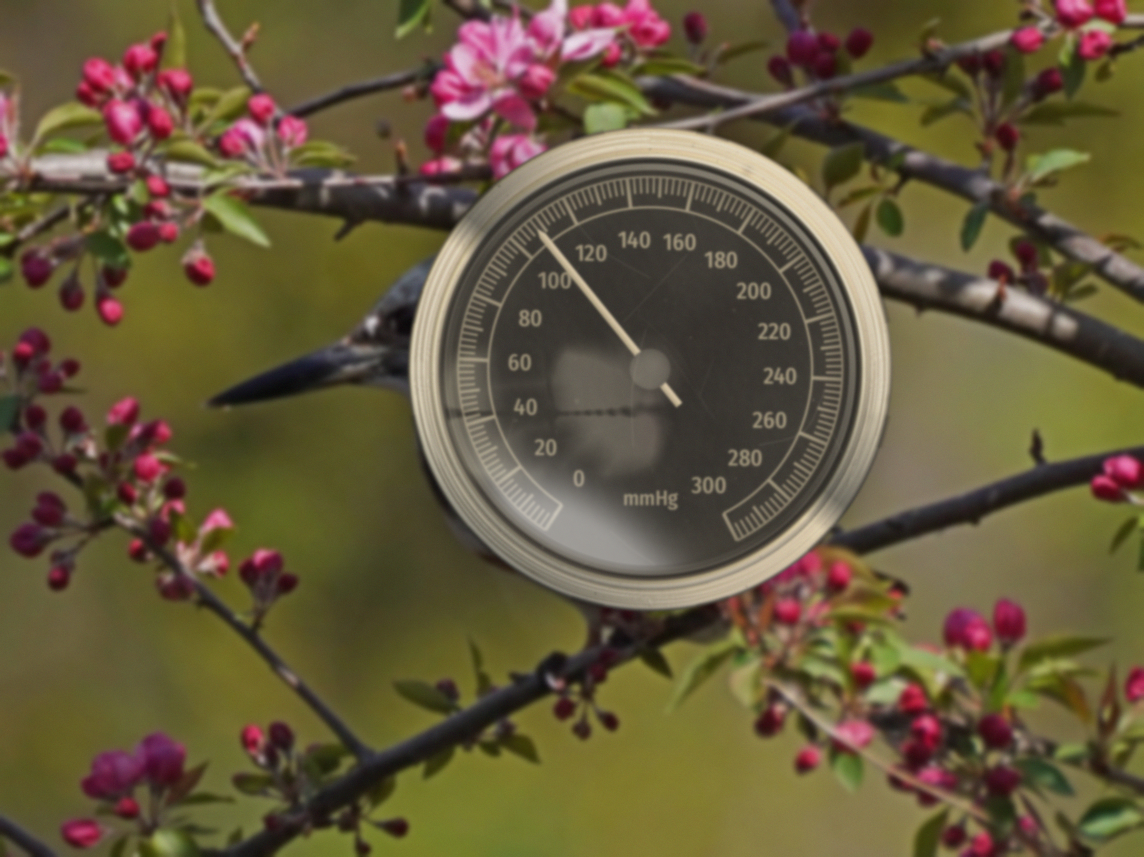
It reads value=108 unit=mmHg
